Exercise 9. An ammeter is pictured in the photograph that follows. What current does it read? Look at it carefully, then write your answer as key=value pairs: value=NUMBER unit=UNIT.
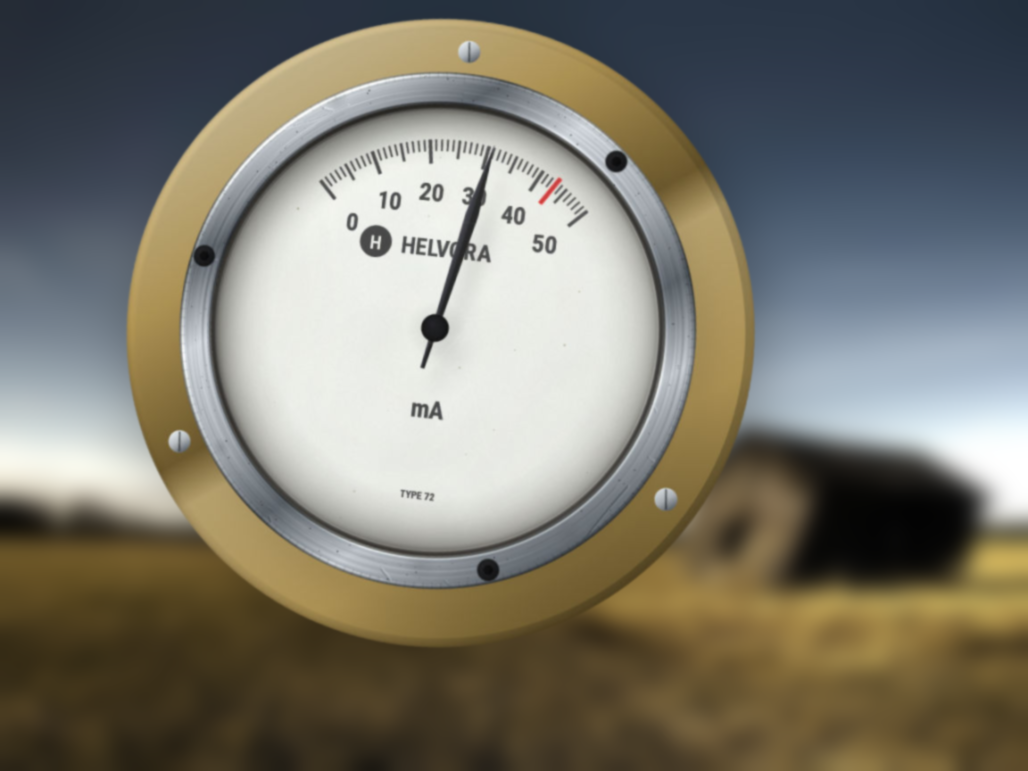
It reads value=31 unit=mA
